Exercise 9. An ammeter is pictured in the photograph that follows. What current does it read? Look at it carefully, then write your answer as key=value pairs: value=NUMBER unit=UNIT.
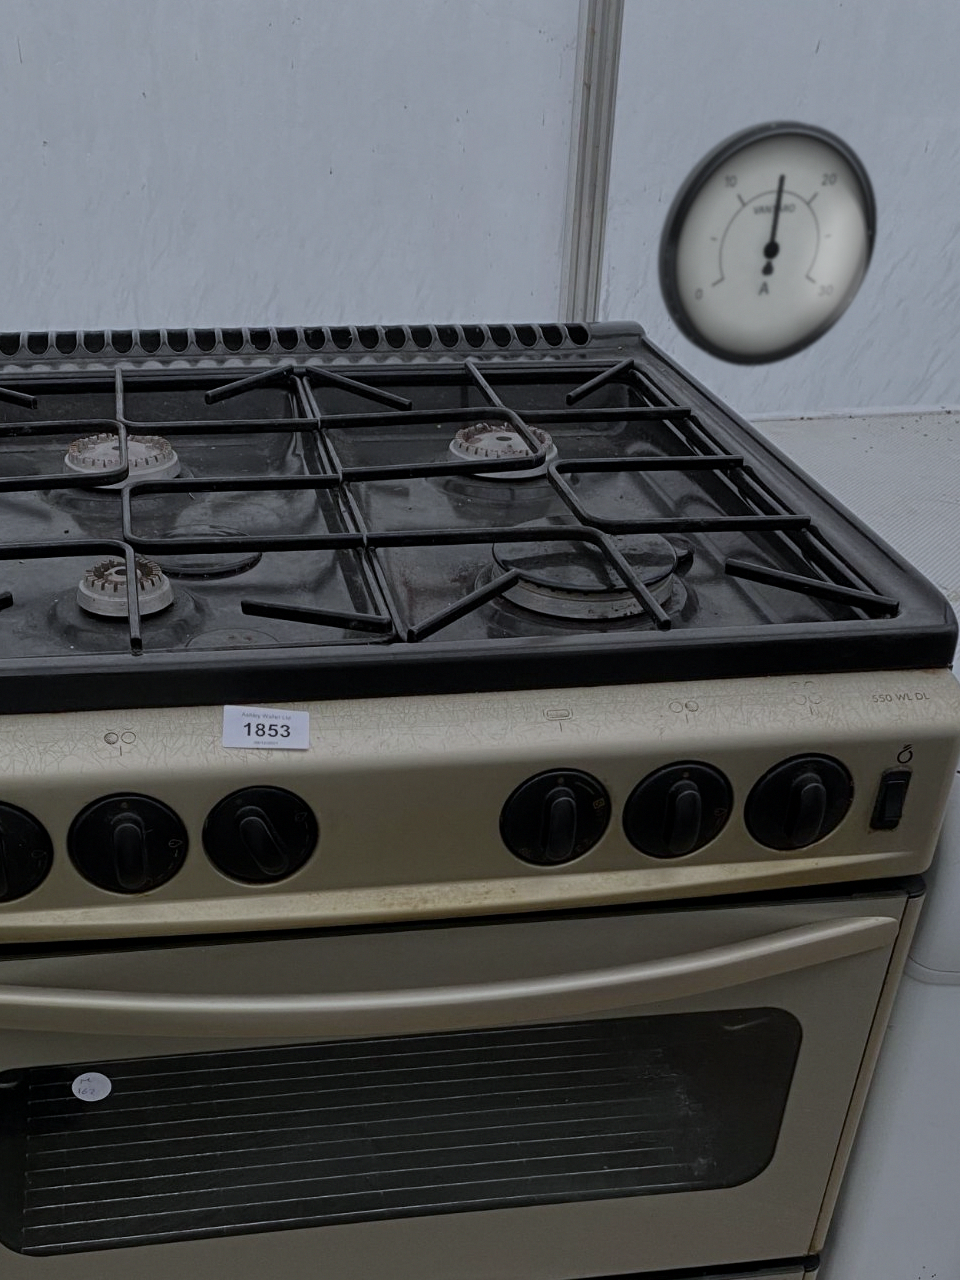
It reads value=15 unit=A
